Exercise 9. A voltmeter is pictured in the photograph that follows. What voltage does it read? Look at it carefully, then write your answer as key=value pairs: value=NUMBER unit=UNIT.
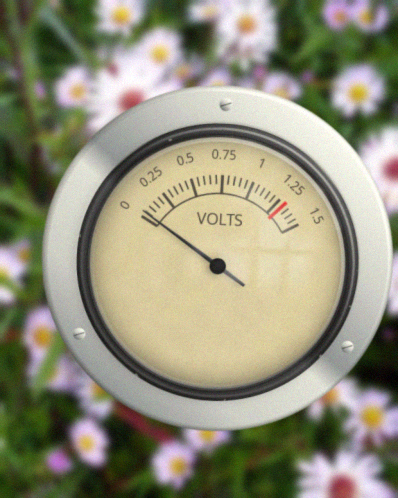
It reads value=0.05 unit=V
